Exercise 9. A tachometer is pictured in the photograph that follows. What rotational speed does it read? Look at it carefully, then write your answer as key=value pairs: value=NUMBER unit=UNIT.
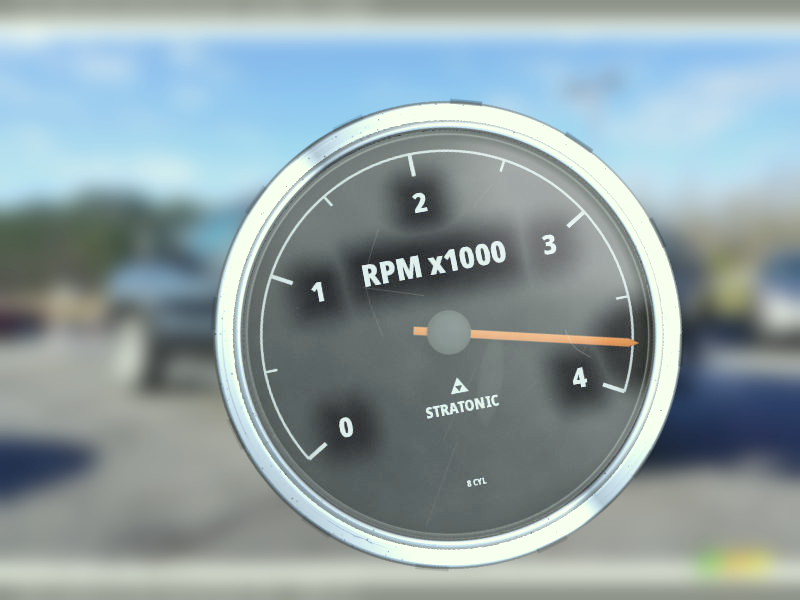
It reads value=3750 unit=rpm
